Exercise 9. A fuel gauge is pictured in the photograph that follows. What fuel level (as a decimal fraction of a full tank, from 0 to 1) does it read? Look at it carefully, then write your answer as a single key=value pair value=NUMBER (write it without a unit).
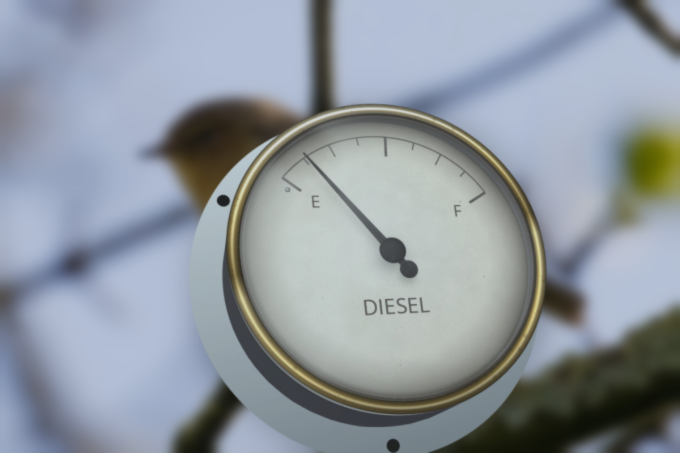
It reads value=0.125
